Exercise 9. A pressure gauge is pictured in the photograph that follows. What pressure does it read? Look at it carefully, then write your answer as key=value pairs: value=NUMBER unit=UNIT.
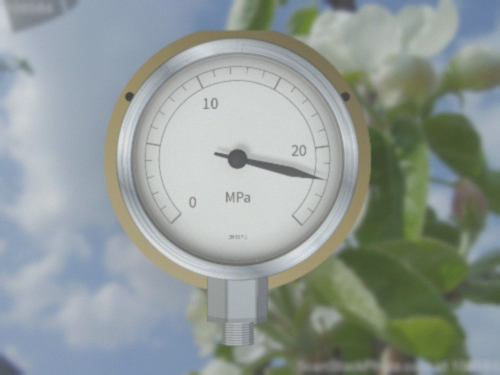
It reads value=22 unit=MPa
